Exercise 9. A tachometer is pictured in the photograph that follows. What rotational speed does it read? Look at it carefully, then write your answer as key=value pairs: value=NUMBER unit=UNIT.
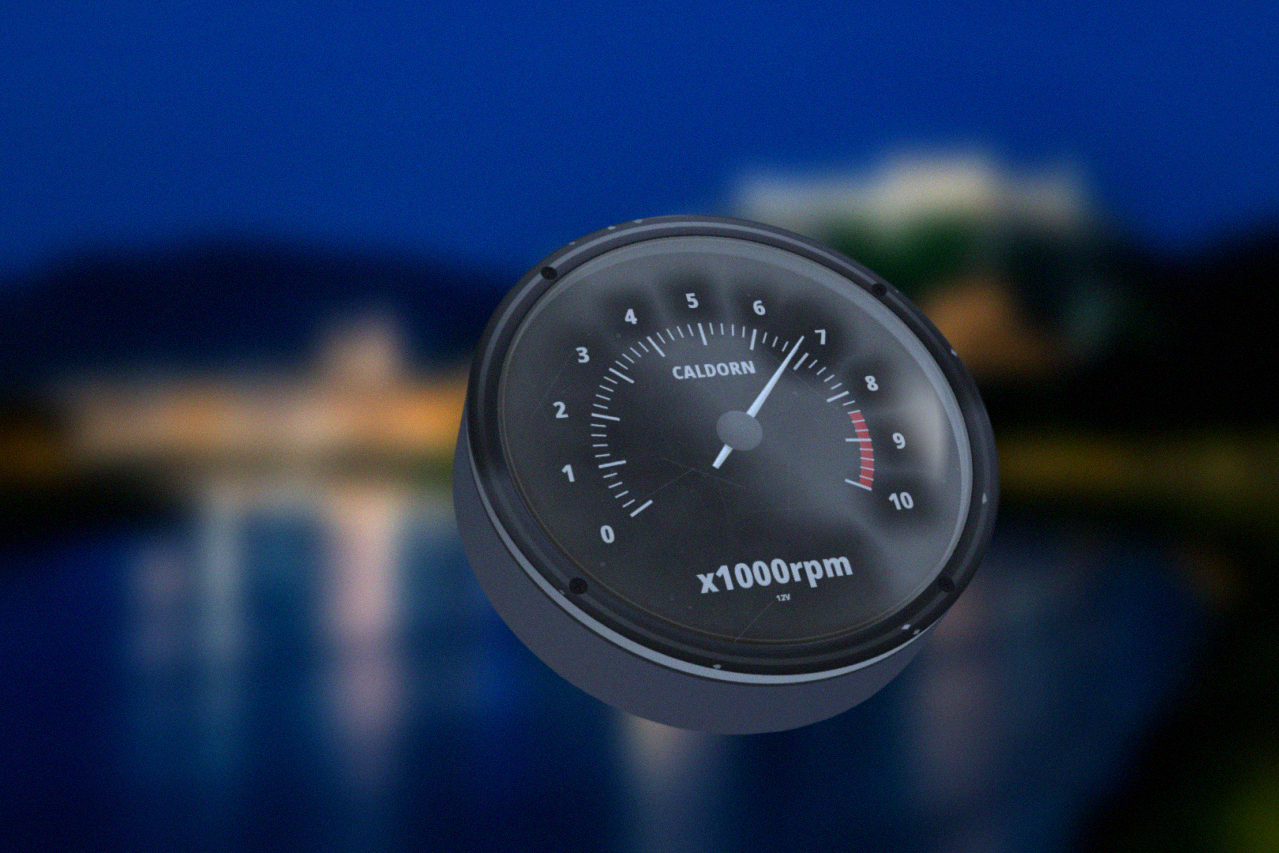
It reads value=6800 unit=rpm
